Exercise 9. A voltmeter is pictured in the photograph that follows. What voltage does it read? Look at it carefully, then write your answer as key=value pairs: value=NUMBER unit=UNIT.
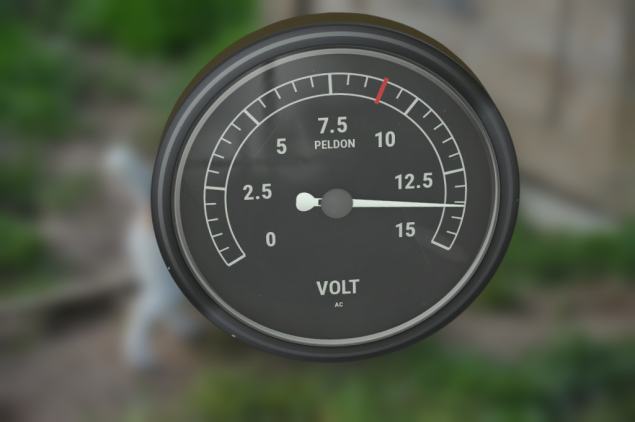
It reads value=13.5 unit=V
